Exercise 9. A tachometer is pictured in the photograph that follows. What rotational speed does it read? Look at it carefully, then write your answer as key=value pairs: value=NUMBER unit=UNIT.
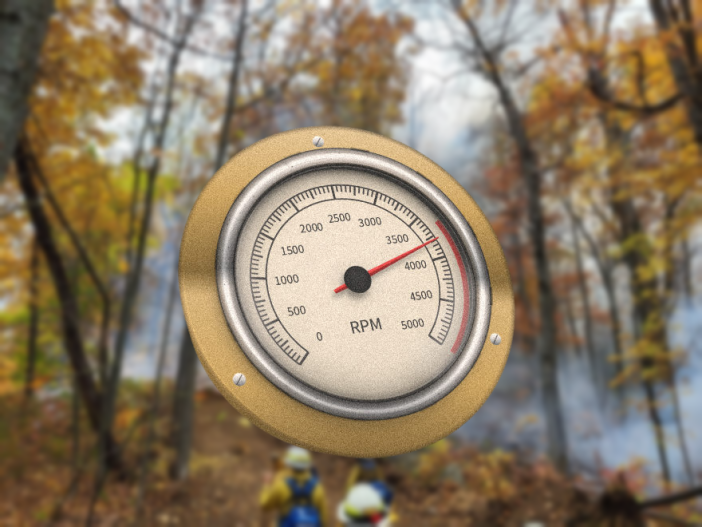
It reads value=3800 unit=rpm
